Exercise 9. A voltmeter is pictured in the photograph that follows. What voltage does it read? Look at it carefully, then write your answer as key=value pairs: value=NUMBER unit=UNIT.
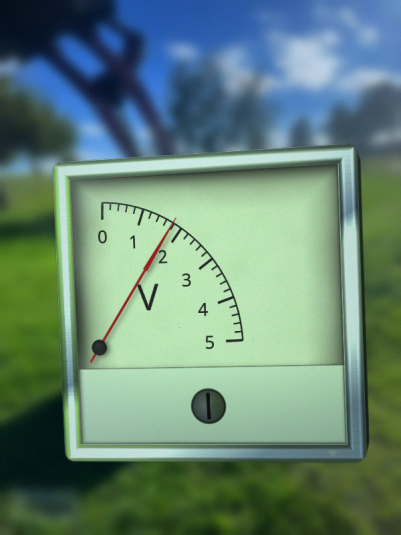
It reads value=1.8 unit=V
